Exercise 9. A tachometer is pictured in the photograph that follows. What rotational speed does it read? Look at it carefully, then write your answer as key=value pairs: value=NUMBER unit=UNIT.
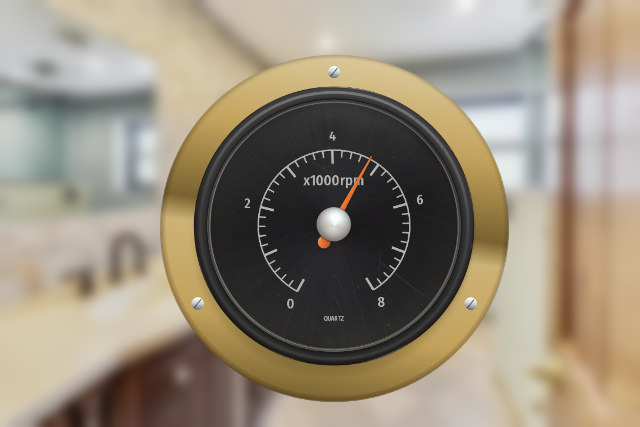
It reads value=4800 unit=rpm
